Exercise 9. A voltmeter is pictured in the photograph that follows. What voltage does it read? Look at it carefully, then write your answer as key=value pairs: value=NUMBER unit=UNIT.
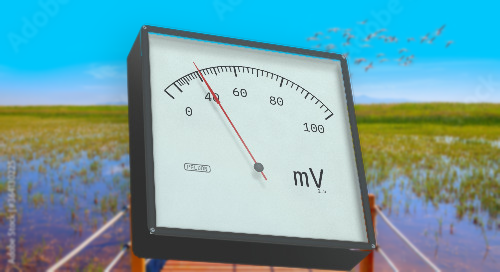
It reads value=40 unit=mV
